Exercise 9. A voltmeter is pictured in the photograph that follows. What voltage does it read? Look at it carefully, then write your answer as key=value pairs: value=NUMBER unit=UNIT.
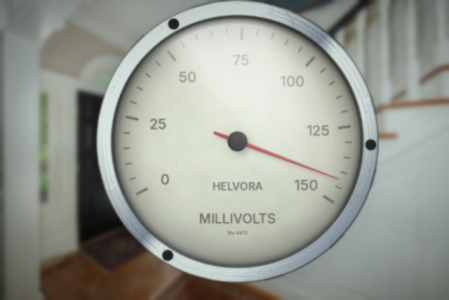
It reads value=142.5 unit=mV
